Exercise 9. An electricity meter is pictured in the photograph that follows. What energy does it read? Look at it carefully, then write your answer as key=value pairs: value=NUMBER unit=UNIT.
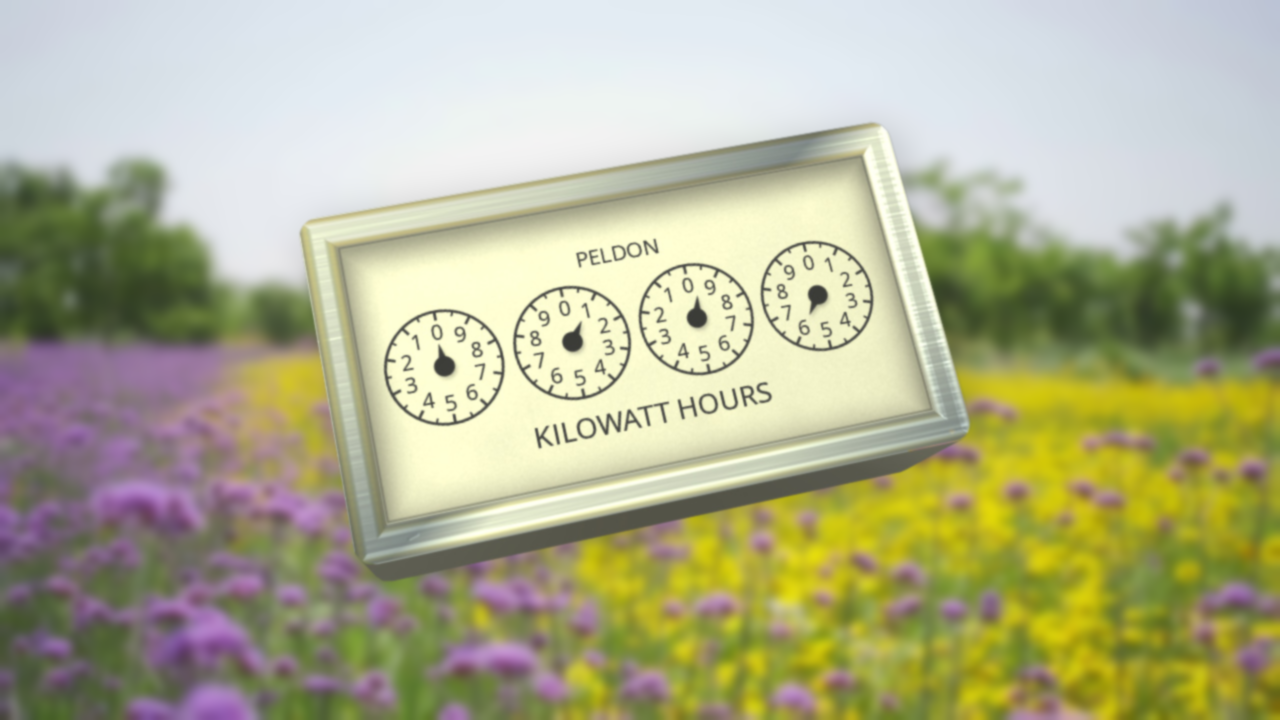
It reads value=96 unit=kWh
